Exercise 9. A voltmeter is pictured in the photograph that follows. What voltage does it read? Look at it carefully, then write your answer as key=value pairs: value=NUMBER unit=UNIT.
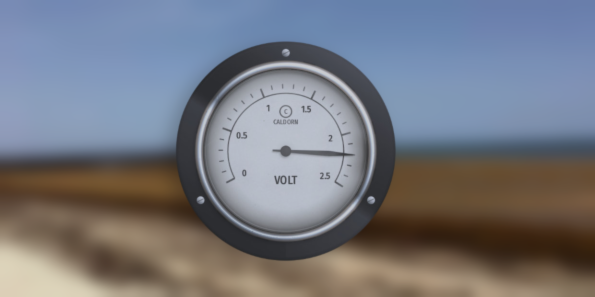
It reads value=2.2 unit=V
